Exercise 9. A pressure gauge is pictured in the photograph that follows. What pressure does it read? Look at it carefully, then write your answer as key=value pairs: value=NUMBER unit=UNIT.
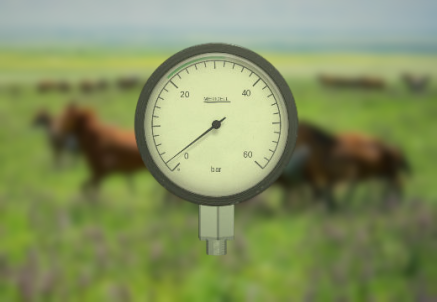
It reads value=2 unit=bar
